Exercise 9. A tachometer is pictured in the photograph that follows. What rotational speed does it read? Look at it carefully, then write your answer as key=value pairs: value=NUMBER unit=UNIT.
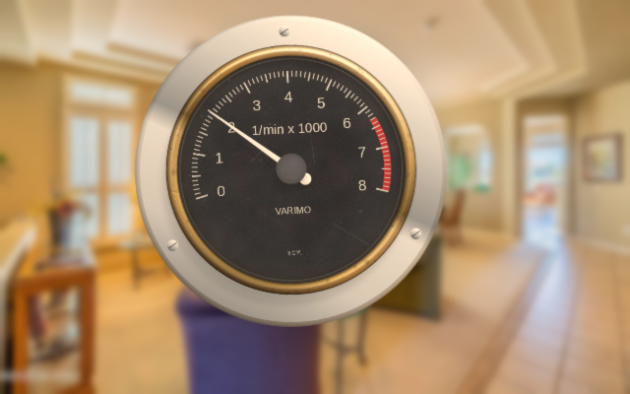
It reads value=2000 unit=rpm
